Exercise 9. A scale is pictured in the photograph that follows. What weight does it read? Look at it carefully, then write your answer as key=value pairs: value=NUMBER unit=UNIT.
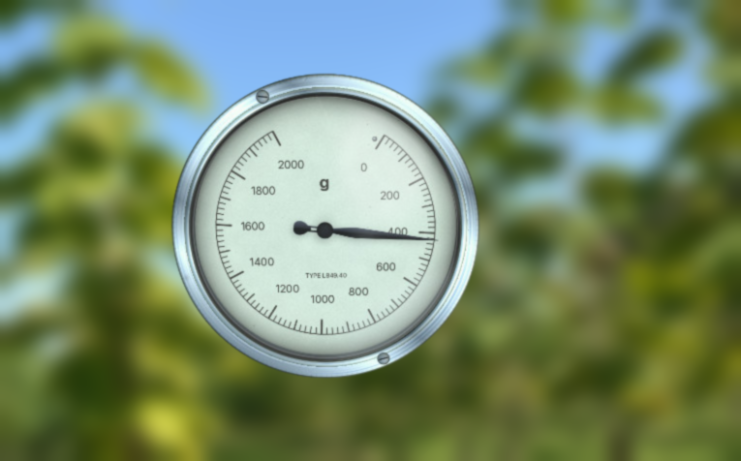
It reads value=420 unit=g
